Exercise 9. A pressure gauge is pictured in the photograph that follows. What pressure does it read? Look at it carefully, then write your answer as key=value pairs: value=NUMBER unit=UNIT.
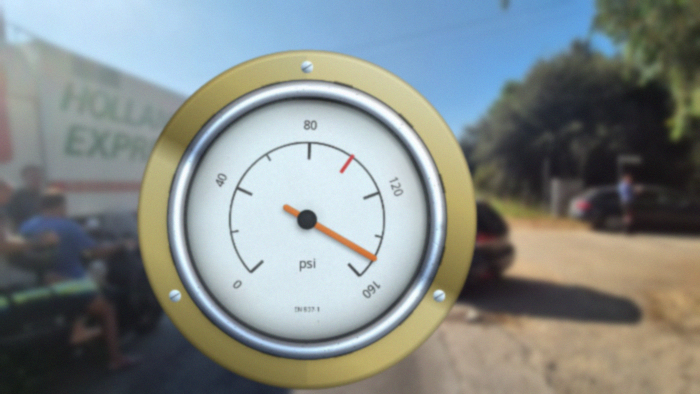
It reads value=150 unit=psi
